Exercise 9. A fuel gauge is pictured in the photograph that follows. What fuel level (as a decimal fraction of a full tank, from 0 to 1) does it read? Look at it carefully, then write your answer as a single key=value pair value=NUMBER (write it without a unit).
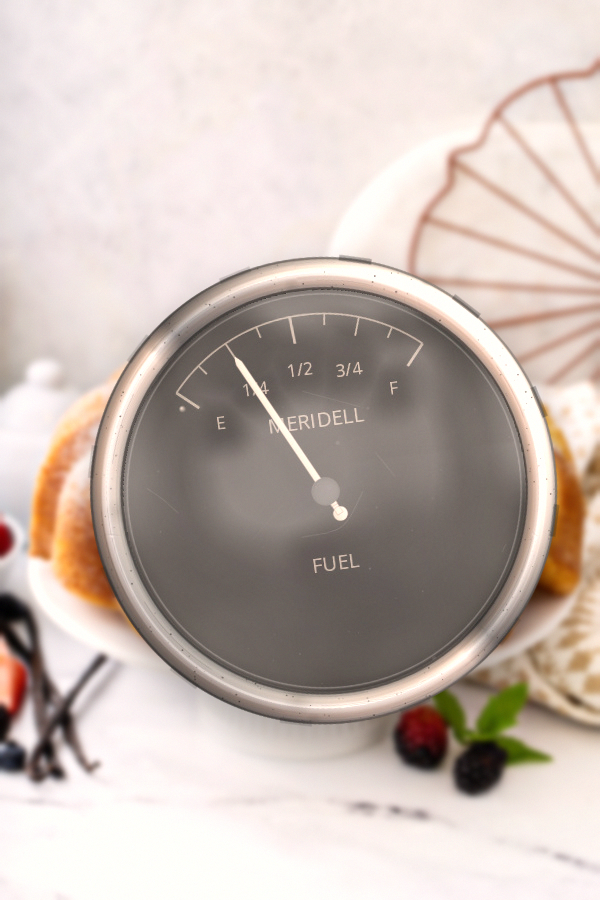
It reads value=0.25
